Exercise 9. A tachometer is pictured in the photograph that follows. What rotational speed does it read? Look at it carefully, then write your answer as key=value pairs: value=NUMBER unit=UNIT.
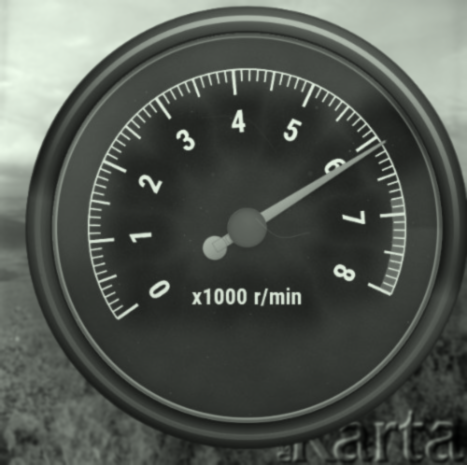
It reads value=6100 unit=rpm
